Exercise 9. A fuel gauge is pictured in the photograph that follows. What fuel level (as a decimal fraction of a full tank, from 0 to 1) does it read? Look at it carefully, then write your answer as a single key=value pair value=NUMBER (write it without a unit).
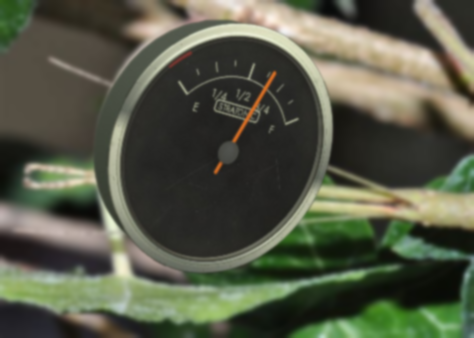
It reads value=0.625
